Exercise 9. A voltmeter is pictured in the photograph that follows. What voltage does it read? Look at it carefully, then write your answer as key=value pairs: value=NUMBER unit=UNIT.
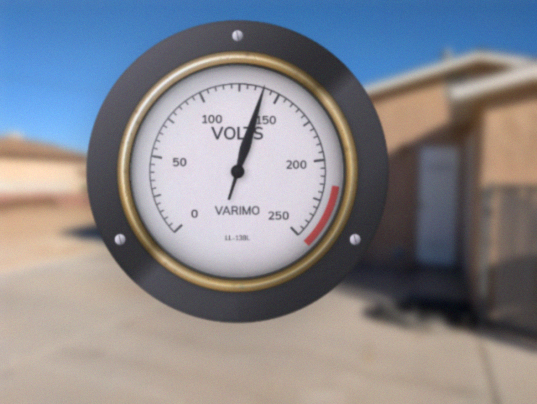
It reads value=140 unit=V
